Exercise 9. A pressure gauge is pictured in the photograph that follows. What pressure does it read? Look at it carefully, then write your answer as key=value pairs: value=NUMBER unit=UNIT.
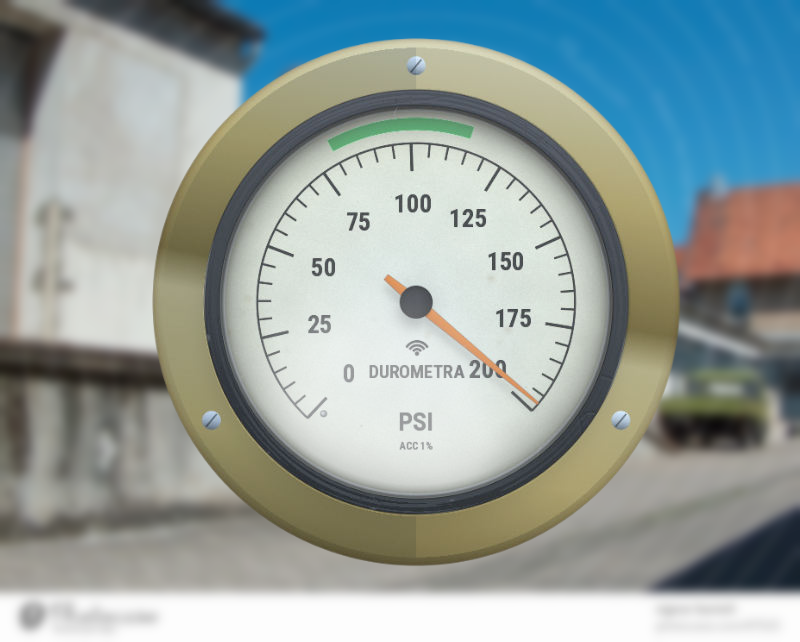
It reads value=197.5 unit=psi
